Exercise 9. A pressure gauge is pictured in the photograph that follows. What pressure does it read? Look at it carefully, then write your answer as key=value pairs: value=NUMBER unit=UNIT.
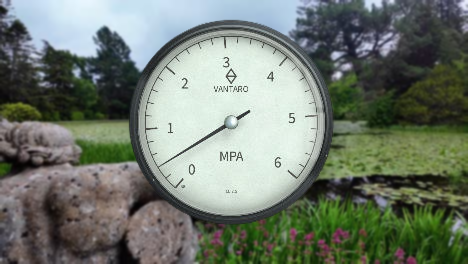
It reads value=0.4 unit=MPa
